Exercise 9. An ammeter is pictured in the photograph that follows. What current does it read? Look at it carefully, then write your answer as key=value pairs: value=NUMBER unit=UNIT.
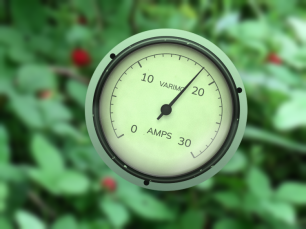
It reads value=18 unit=A
